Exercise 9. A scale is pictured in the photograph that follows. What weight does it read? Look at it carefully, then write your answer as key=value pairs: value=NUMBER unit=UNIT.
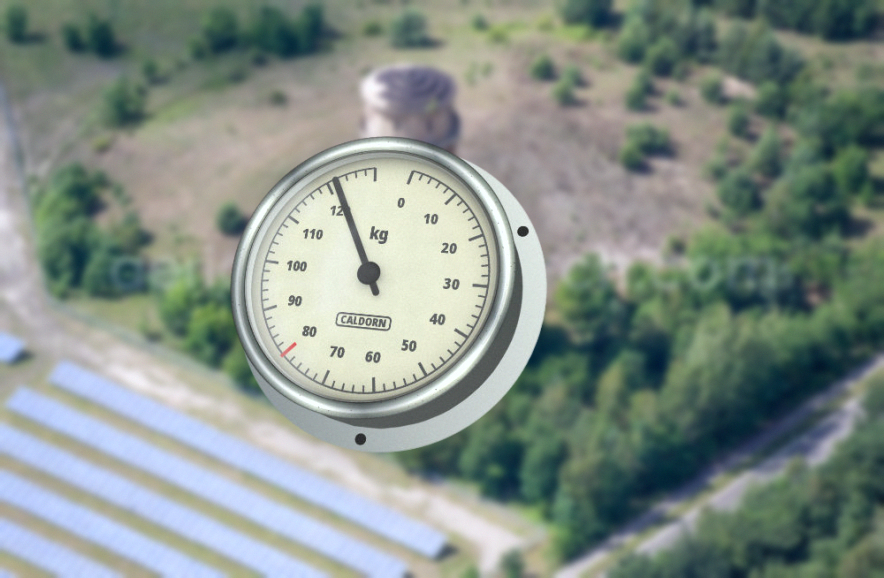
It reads value=122 unit=kg
